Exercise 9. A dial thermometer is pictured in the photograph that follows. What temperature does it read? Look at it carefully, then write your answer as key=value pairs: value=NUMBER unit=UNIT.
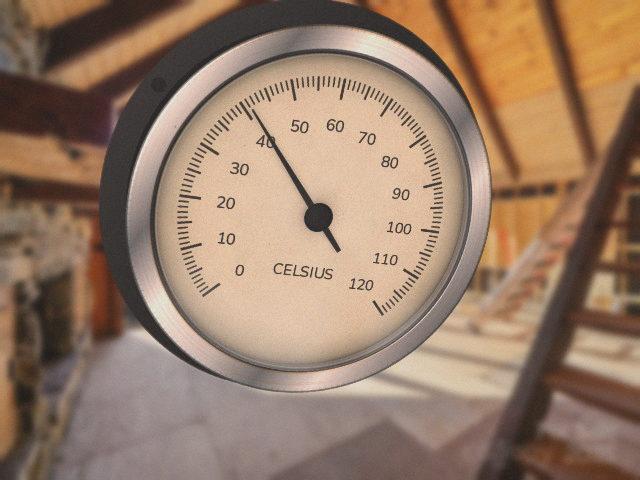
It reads value=41 unit=°C
